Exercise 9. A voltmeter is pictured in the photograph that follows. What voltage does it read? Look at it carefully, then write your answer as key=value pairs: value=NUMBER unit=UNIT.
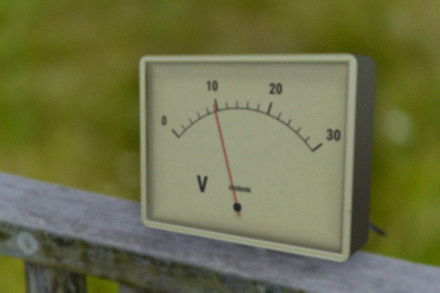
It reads value=10 unit=V
